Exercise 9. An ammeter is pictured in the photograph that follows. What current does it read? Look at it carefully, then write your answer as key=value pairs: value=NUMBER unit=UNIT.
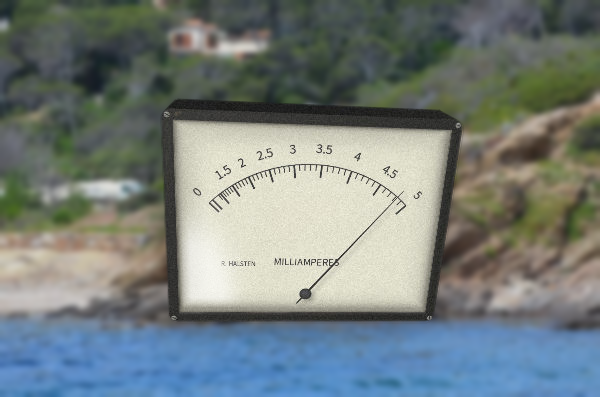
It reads value=4.8 unit=mA
